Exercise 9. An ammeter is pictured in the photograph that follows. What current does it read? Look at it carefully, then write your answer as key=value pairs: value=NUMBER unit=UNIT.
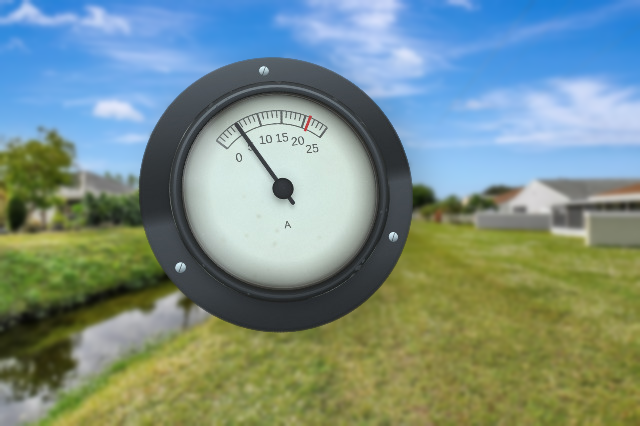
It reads value=5 unit=A
